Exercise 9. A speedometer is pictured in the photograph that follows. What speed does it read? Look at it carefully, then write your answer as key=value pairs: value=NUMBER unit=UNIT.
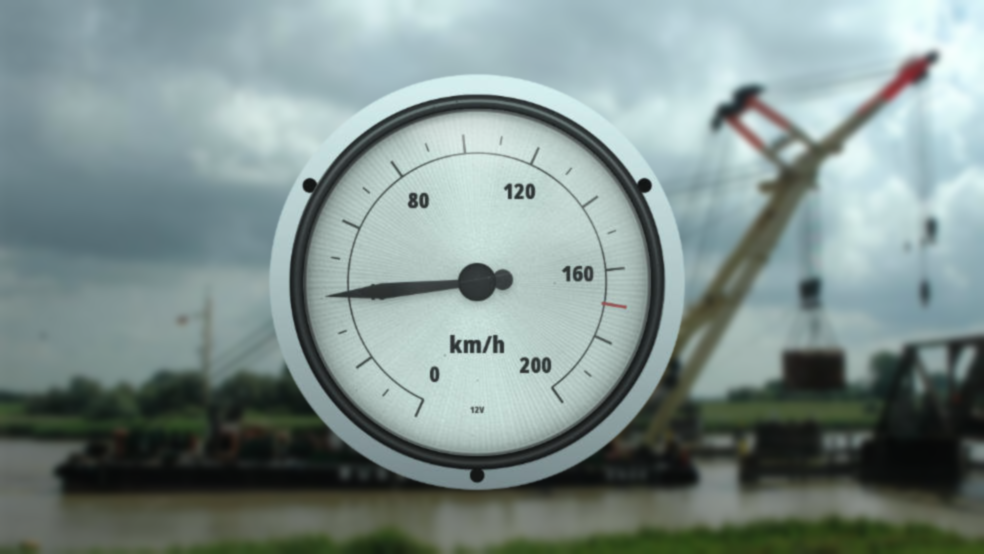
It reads value=40 unit=km/h
